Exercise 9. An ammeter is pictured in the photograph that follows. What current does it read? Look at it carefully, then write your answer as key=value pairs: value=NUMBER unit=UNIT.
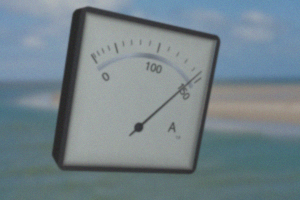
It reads value=145 unit=A
